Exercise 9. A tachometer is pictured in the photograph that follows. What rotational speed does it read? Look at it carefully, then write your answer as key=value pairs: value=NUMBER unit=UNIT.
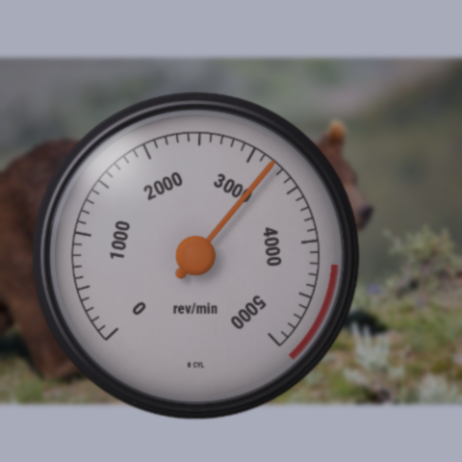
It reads value=3200 unit=rpm
